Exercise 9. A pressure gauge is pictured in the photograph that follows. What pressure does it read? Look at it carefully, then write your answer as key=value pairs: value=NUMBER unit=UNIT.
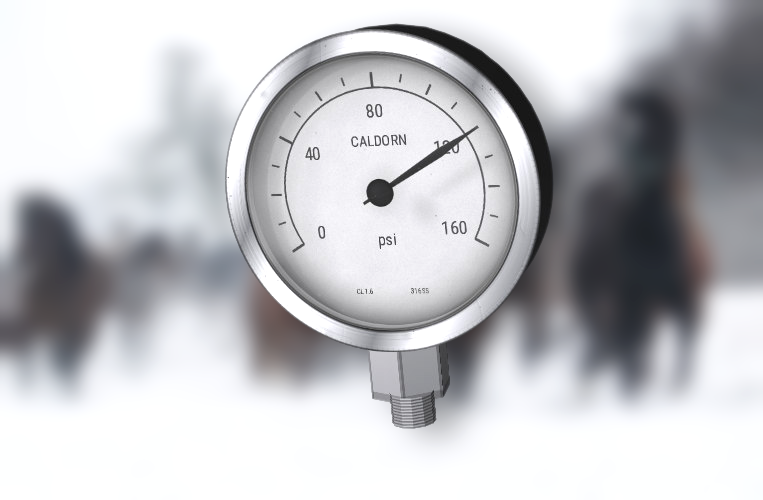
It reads value=120 unit=psi
